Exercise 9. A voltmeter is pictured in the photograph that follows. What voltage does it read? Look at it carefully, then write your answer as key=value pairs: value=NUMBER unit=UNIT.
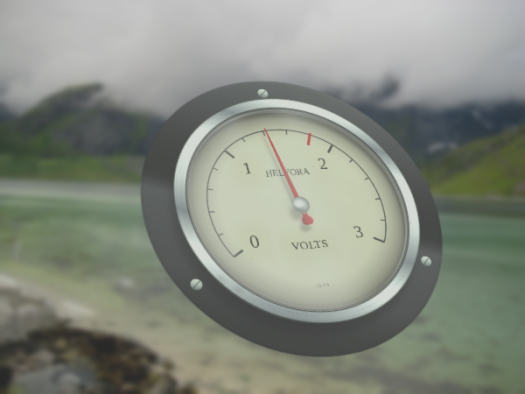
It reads value=1.4 unit=V
